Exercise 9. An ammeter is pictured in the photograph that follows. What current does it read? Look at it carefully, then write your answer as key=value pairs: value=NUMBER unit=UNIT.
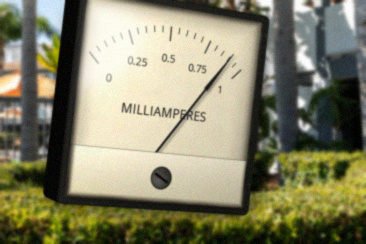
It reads value=0.9 unit=mA
